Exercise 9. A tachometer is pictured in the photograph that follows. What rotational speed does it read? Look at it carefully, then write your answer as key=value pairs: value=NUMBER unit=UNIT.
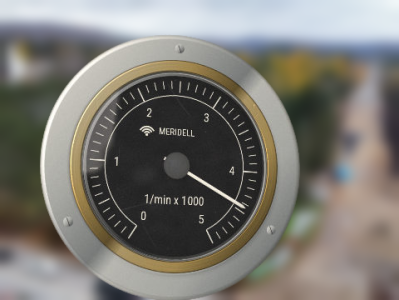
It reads value=4450 unit=rpm
